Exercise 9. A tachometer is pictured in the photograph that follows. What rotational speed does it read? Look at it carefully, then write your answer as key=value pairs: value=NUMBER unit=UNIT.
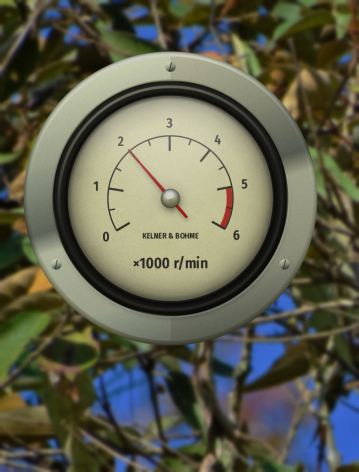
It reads value=2000 unit=rpm
